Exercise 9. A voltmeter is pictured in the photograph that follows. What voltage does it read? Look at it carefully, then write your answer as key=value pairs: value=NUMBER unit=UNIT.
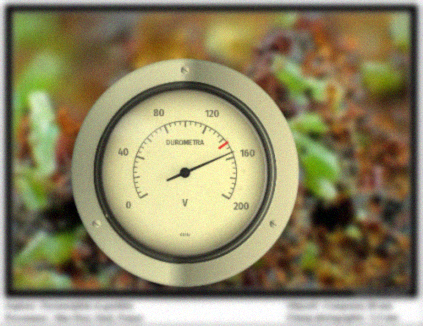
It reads value=155 unit=V
